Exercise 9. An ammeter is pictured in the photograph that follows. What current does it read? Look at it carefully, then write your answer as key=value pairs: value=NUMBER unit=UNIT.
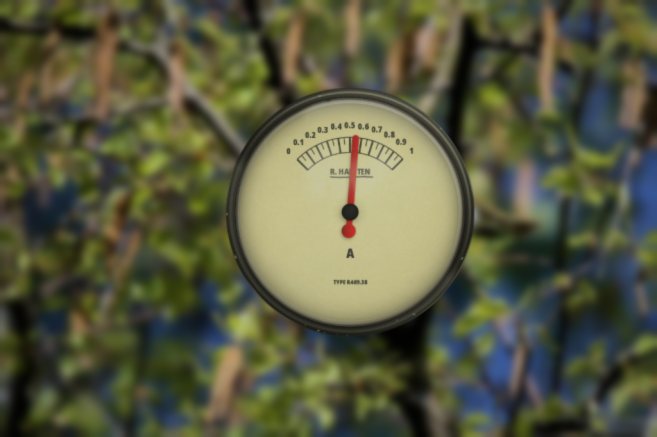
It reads value=0.55 unit=A
